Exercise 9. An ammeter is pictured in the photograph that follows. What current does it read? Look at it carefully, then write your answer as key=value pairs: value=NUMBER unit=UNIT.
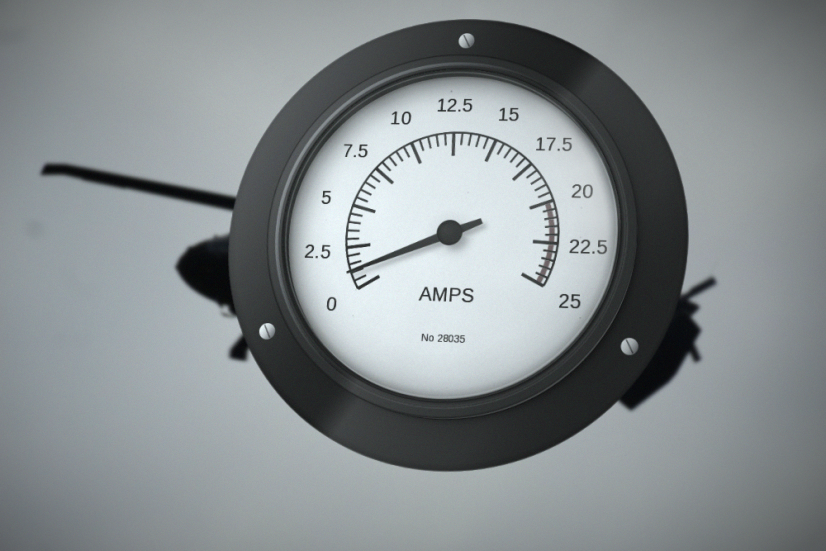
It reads value=1 unit=A
